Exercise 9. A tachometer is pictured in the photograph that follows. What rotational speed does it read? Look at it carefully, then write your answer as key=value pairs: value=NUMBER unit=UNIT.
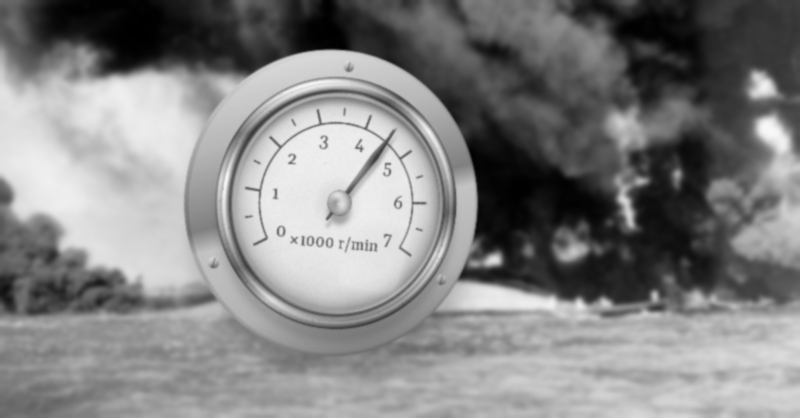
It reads value=4500 unit=rpm
